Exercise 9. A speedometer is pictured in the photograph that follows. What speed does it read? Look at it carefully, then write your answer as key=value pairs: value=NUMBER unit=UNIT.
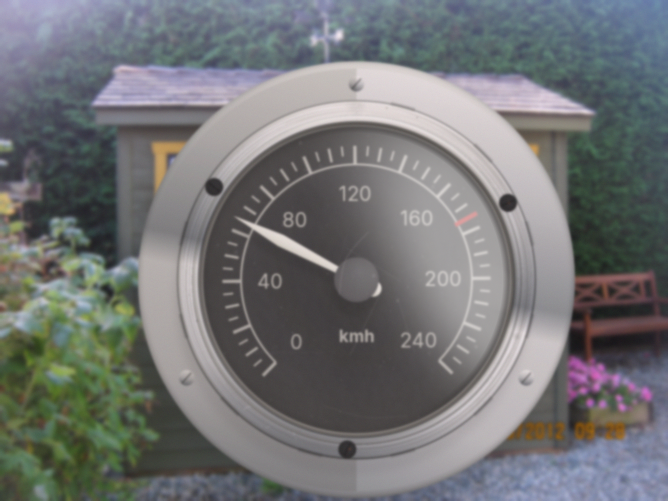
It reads value=65 unit=km/h
